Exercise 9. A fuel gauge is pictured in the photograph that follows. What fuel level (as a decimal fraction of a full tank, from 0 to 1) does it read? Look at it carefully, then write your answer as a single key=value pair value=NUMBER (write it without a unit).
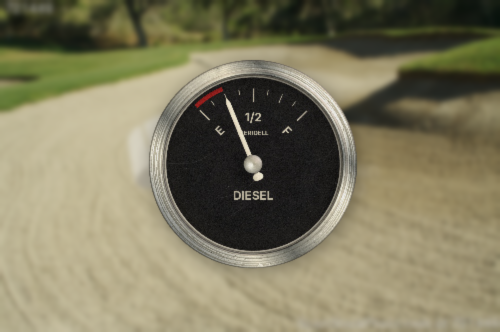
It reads value=0.25
